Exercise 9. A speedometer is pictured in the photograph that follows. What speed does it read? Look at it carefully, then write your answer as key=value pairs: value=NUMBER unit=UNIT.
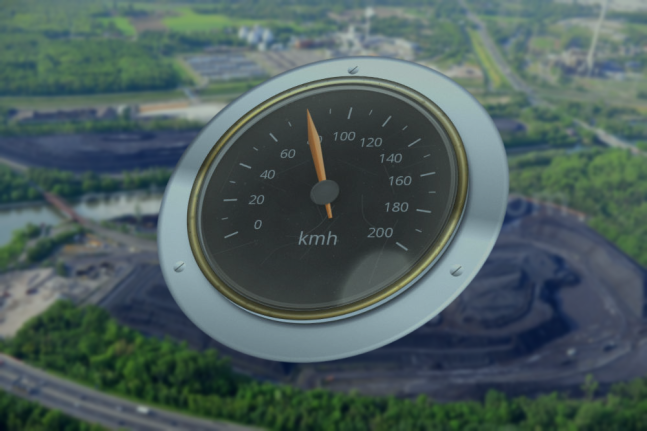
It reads value=80 unit=km/h
